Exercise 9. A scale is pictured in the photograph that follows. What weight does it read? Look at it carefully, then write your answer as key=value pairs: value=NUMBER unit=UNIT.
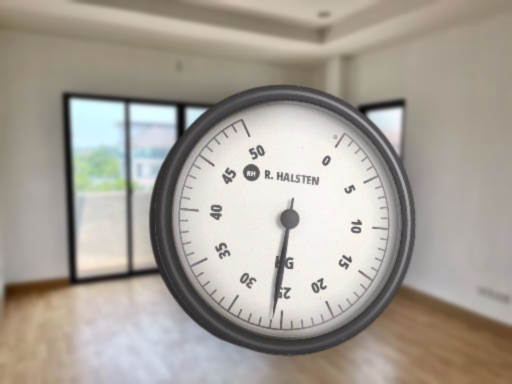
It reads value=26 unit=kg
